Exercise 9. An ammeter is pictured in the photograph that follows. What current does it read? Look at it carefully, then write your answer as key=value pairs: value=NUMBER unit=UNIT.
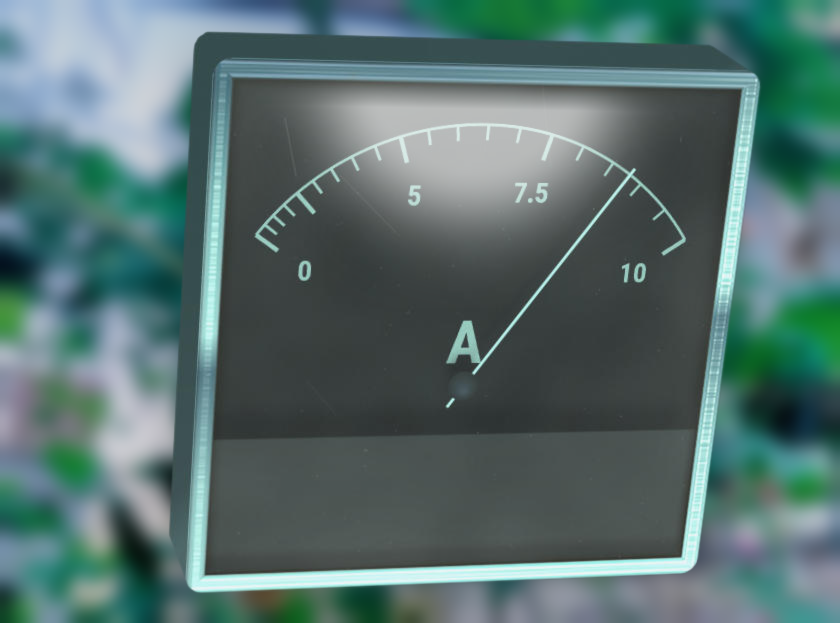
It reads value=8.75 unit=A
